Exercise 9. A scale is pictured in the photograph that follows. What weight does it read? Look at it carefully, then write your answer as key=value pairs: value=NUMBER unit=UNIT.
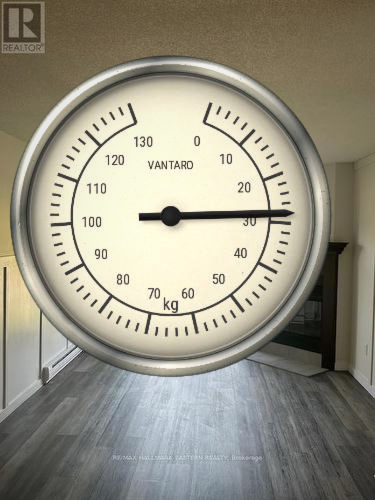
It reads value=28 unit=kg
